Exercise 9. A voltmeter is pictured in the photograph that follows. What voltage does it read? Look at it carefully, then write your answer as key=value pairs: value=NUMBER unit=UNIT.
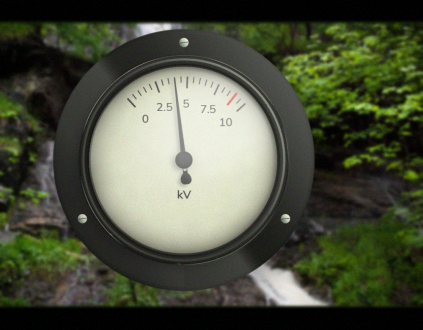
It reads value=4 unit=kV
